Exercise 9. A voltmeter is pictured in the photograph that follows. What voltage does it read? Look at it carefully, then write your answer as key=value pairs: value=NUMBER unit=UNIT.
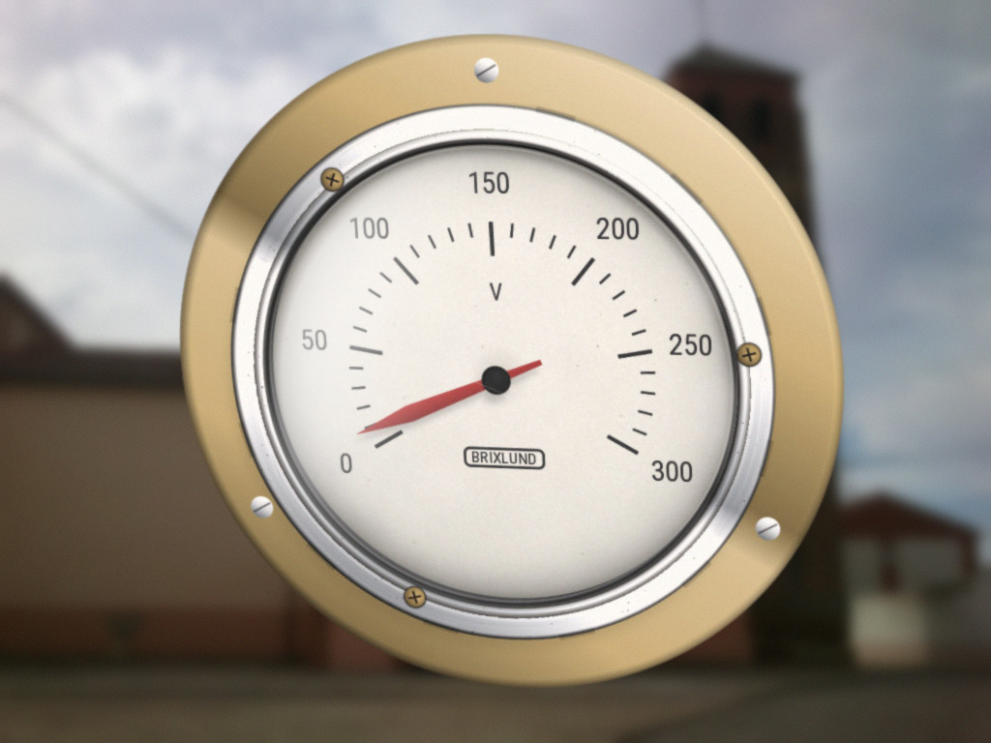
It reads value=10 unit=V
